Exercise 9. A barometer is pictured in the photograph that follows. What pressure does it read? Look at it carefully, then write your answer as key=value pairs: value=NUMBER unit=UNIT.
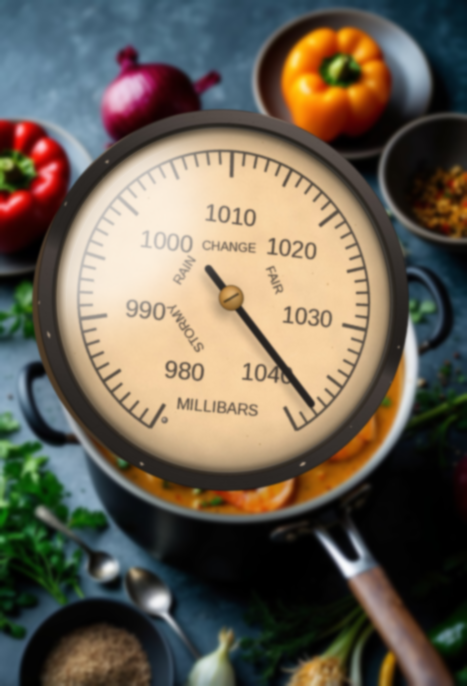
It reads value=1038 unit=mbar
